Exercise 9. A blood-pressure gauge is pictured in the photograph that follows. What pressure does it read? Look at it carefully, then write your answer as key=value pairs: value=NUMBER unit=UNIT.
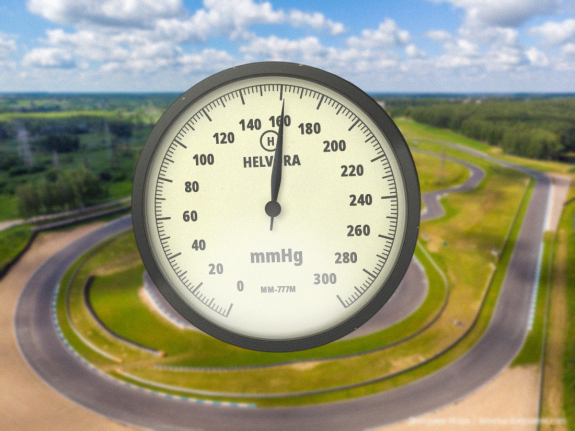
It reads value=162 unit=mmHg
